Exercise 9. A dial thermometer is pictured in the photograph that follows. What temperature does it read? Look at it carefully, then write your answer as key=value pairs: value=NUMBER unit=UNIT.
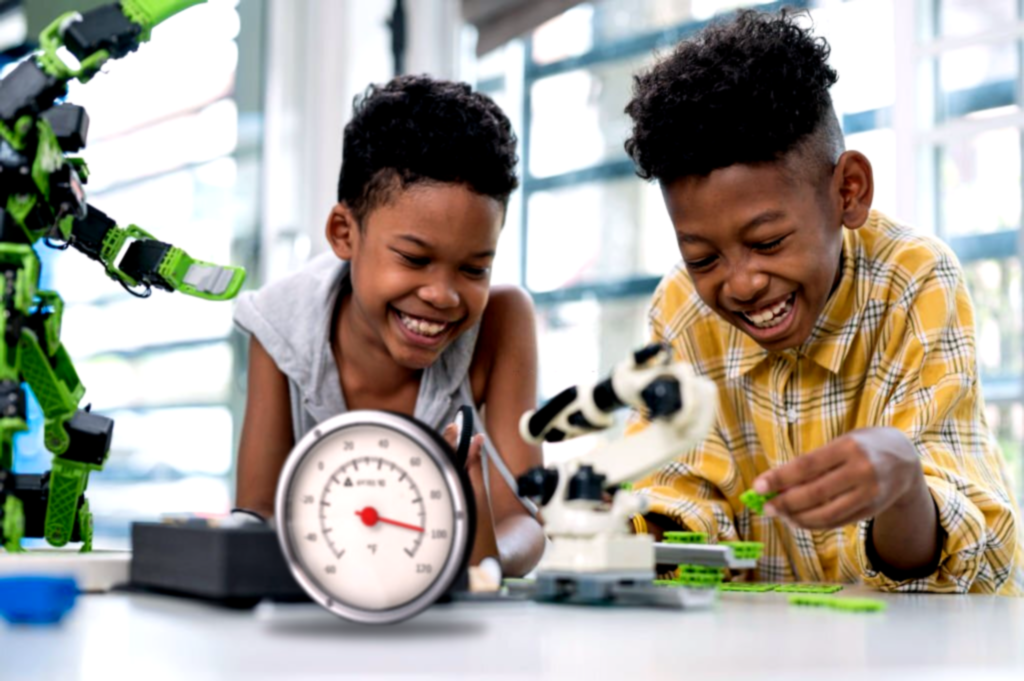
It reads value=100 unit=°F
